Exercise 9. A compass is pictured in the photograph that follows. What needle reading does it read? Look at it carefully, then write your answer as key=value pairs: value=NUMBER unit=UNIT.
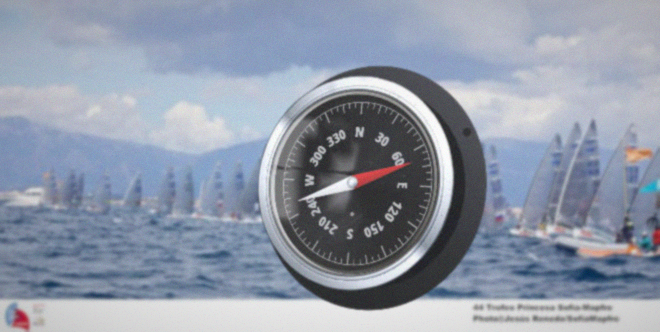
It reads value=70 unit=°
